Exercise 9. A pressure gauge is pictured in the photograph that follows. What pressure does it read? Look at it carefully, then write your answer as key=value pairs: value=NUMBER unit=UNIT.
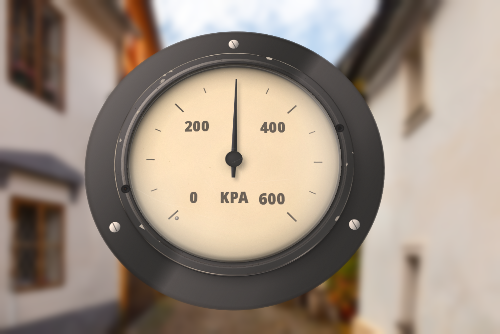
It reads value=300 unit=kPa
